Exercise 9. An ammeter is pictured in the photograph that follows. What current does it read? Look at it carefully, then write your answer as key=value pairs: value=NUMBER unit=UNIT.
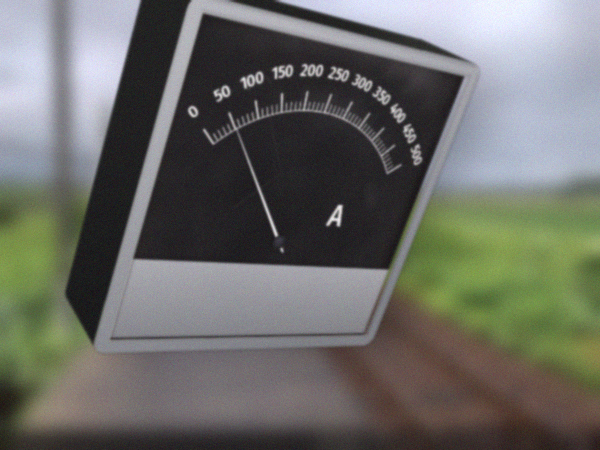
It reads value=50 unit=A
